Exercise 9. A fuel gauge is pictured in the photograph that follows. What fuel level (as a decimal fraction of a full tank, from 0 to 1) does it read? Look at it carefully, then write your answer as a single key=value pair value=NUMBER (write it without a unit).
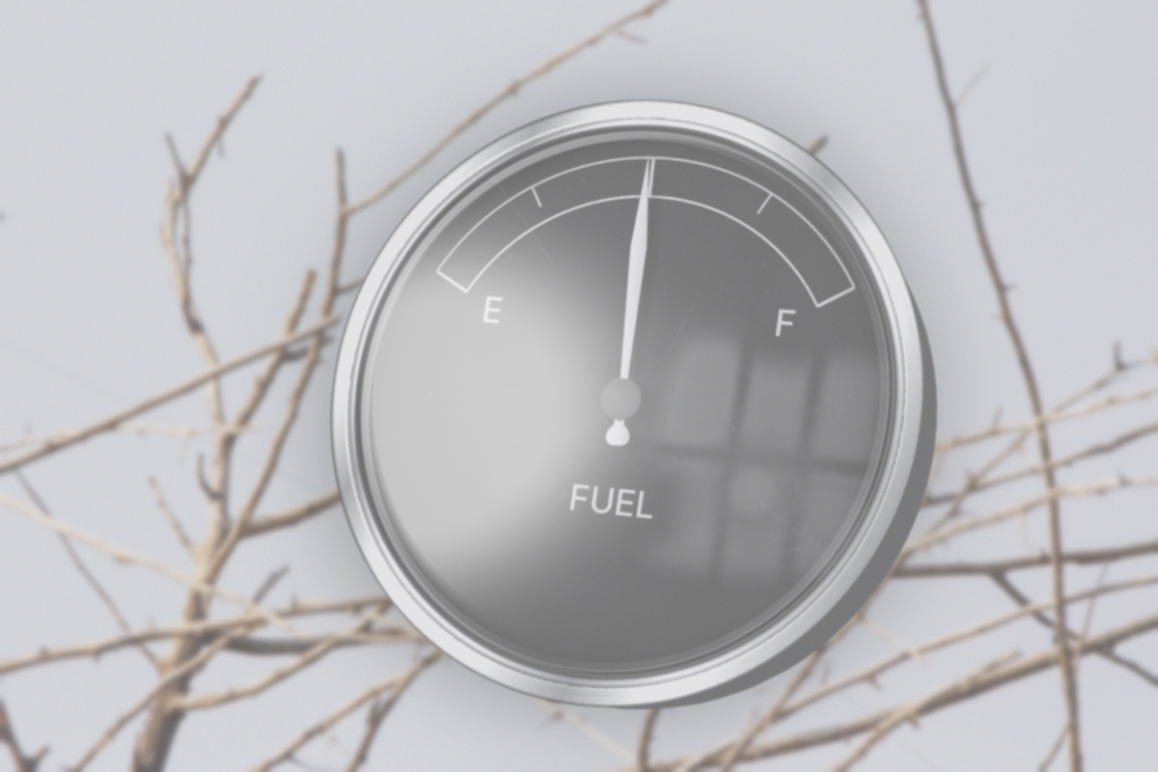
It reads value=0.5
